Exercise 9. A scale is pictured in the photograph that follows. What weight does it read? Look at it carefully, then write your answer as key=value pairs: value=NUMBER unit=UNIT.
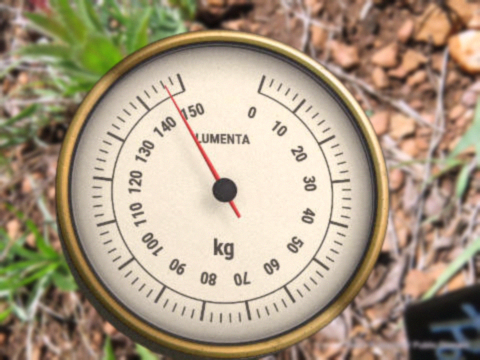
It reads value=146 unit=kg
